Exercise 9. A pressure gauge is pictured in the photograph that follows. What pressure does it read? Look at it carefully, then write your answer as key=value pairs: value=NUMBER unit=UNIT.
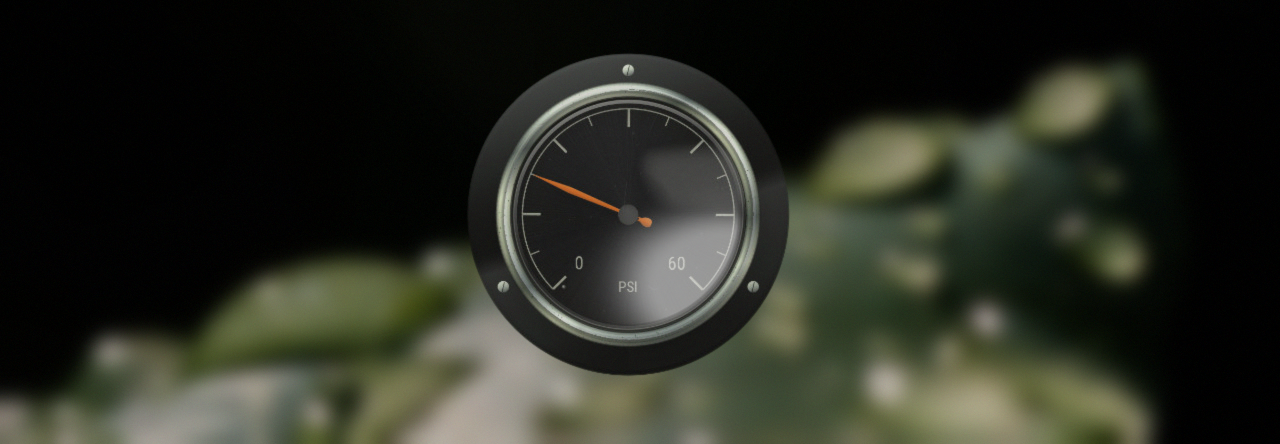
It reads value=15 unit=psi
